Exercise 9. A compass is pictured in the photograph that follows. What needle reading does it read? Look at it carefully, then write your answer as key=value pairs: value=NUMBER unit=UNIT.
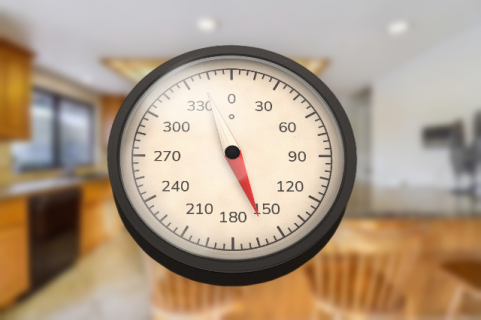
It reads value=160 unit=°
